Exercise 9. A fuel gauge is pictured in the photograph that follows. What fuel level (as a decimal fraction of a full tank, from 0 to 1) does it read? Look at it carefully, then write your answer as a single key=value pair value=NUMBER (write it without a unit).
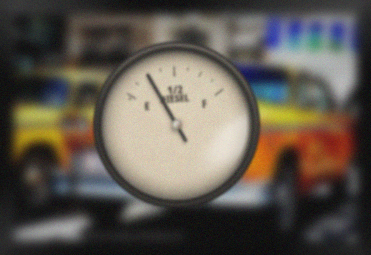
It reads value=0.25
